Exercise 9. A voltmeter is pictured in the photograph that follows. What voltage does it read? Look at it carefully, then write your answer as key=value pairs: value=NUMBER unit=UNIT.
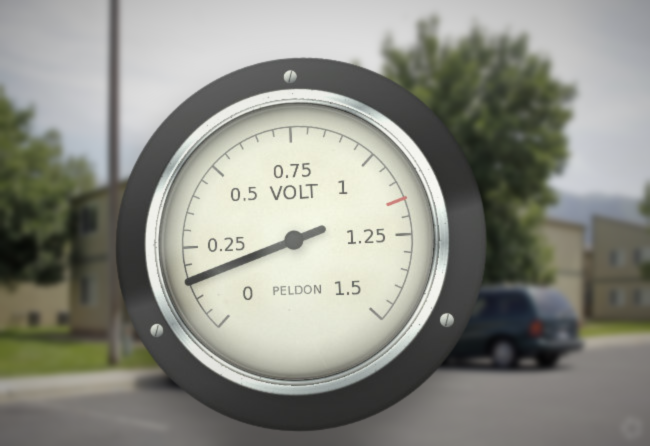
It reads value=0.15 unit=V
